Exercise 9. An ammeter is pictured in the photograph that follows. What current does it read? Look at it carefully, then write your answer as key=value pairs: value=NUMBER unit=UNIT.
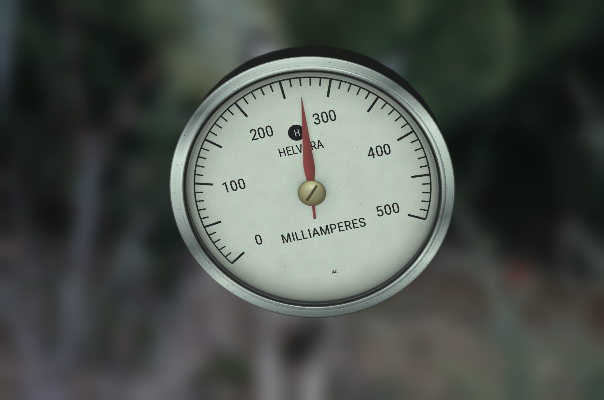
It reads value=270 unit=mA
